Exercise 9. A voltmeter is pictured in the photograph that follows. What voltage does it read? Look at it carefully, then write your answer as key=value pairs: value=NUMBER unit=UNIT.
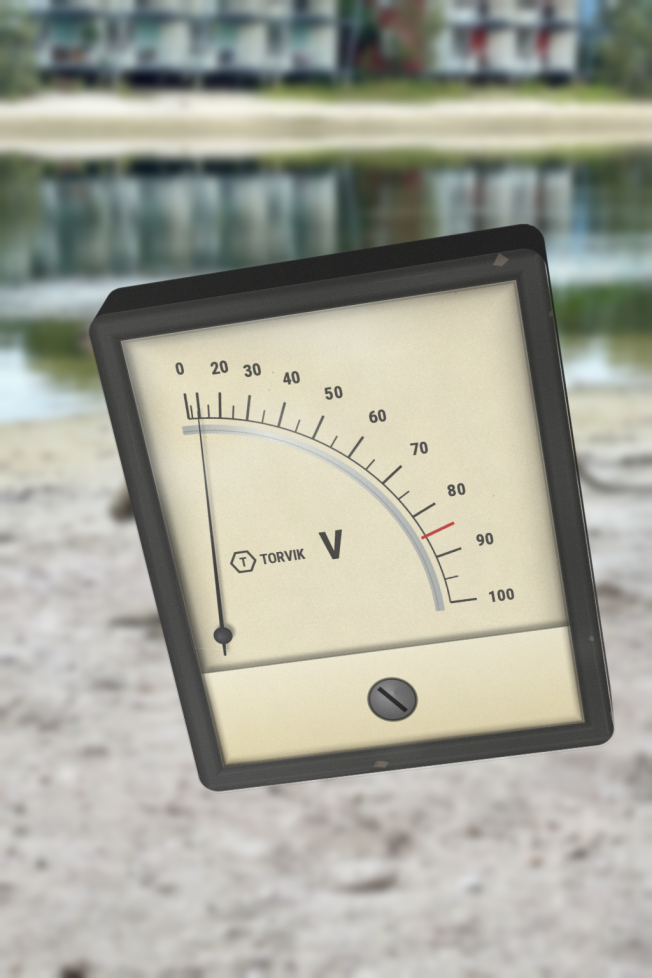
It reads value=10 unit=V
